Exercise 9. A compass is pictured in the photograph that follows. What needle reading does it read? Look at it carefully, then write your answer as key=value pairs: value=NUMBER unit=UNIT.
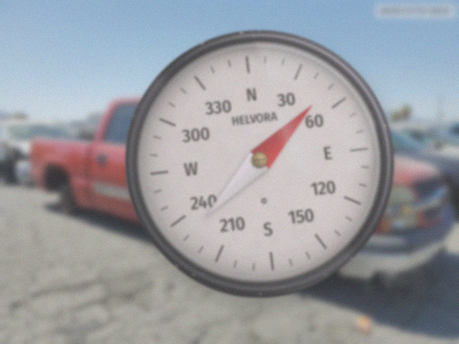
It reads value=50 unit=°
